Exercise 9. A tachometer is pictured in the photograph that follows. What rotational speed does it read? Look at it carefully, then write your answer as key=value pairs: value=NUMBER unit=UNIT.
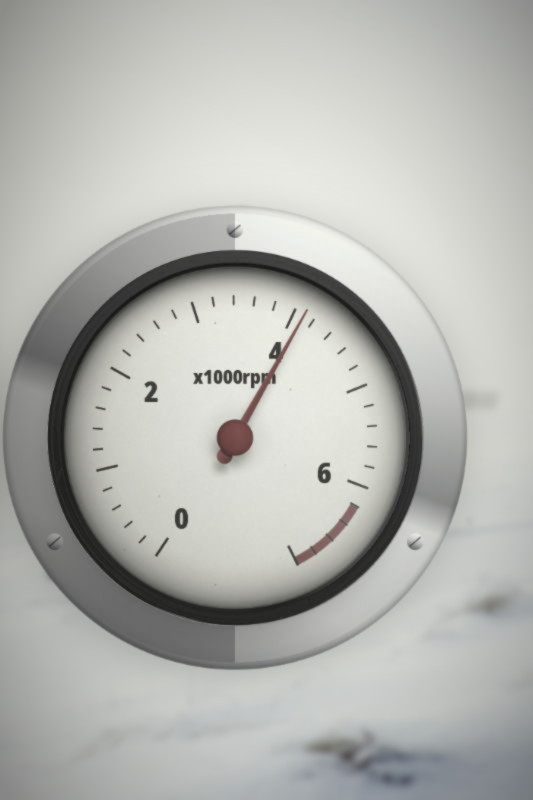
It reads value=4100 unit=rpm
